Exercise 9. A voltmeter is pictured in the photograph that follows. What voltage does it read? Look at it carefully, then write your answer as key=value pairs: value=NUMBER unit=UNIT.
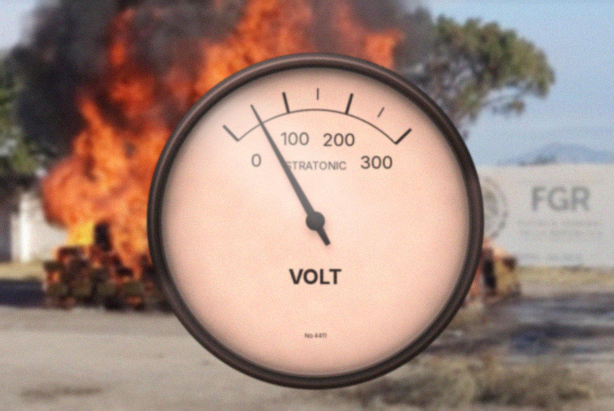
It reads value=50 unit=V
